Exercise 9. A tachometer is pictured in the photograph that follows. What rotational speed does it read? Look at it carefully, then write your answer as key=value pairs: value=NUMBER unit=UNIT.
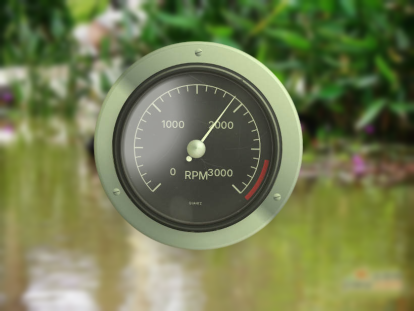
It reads value=1900 unit=rpm
